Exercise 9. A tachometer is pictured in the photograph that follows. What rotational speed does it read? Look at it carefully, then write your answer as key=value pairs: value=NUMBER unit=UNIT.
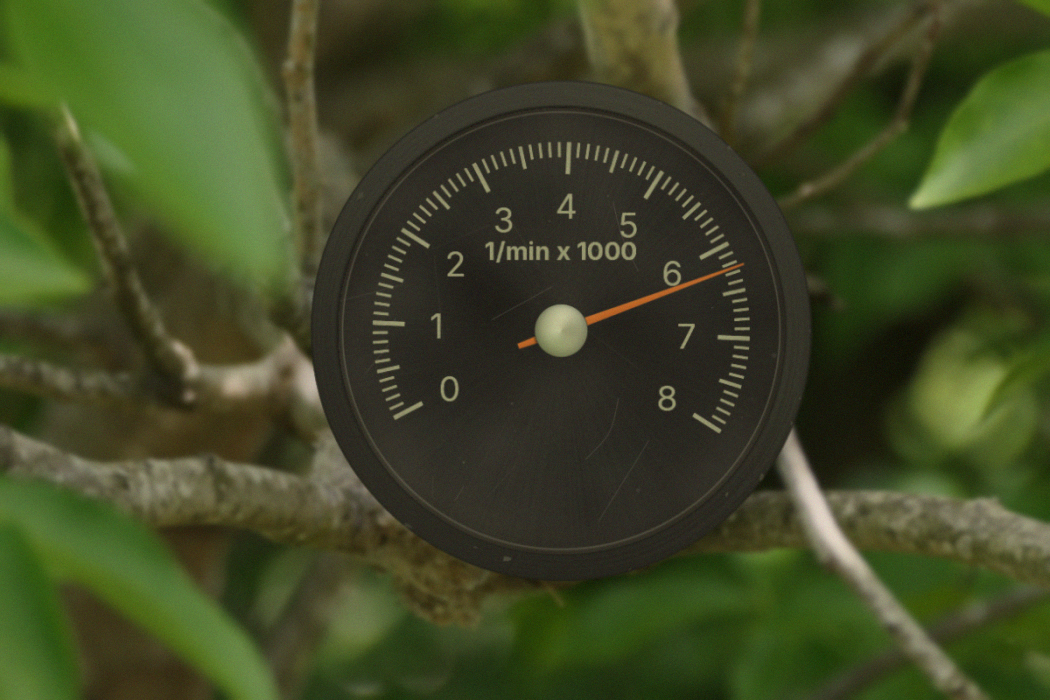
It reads value=6250 unit=rpm
